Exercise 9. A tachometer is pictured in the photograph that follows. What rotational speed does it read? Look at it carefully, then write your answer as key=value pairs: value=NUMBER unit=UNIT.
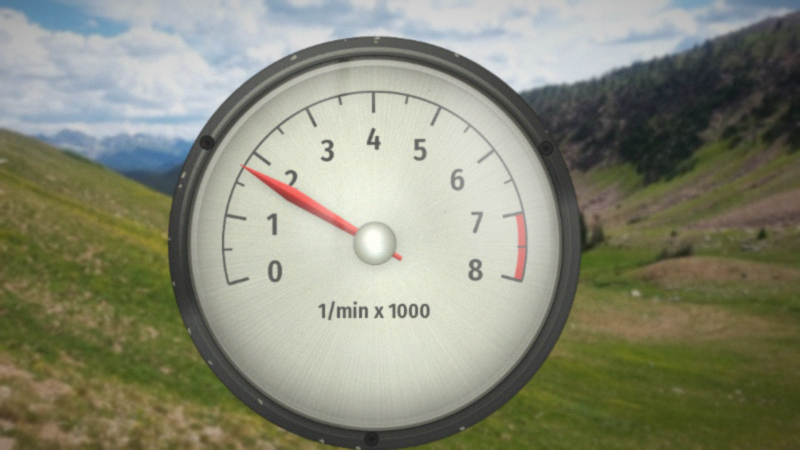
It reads value=1750 unit=rpm
